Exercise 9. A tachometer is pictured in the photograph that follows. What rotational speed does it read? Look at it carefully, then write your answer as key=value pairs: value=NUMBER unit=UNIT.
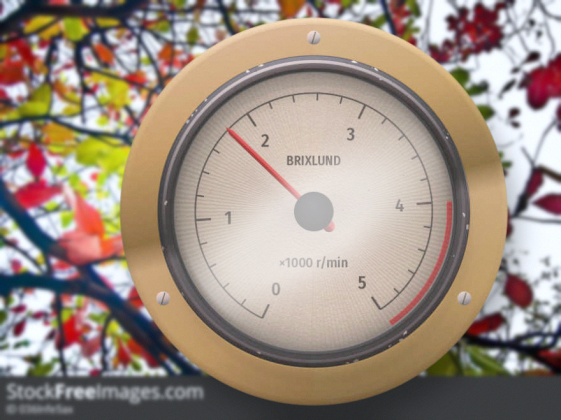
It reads value=1800 unit=rpm
